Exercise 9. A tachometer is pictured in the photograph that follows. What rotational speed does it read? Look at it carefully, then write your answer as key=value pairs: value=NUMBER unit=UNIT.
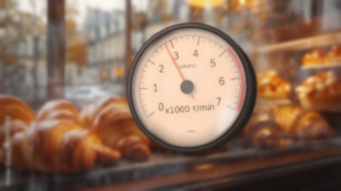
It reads value=2800 unit=rpm
